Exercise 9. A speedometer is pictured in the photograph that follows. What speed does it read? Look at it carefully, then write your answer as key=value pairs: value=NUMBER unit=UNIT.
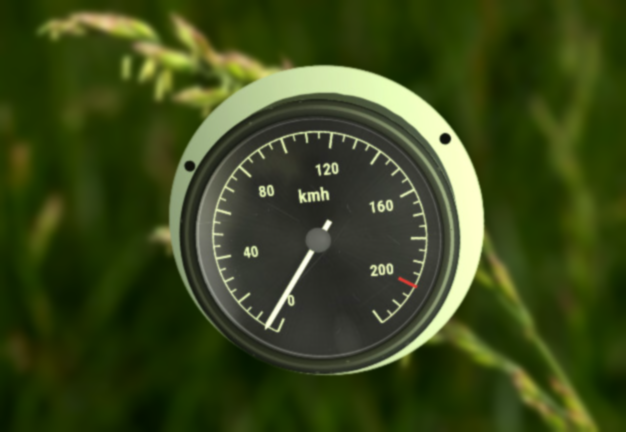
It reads value=5 unit=km/h
